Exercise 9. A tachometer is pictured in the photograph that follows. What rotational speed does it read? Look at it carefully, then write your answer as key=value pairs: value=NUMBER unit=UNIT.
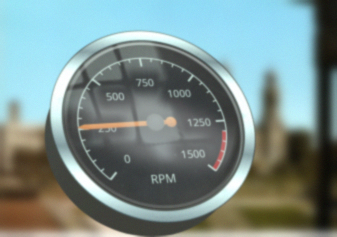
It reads value=250 unit=rpm
